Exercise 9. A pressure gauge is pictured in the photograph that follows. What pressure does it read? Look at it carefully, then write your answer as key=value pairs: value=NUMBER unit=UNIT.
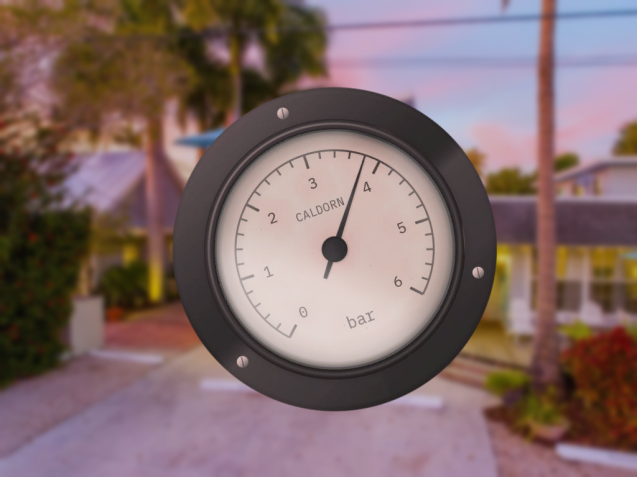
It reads value=3.8 unit=bar
